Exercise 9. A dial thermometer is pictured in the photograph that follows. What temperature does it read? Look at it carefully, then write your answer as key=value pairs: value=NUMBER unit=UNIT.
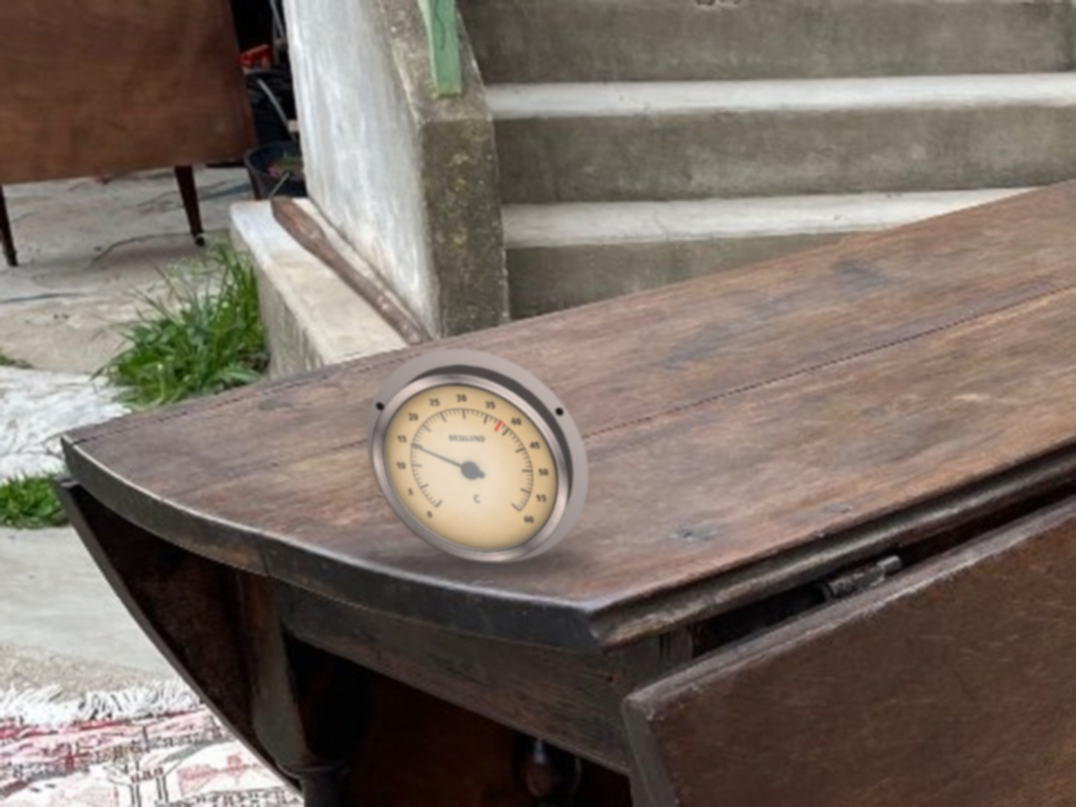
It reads value=15 unit=°C
